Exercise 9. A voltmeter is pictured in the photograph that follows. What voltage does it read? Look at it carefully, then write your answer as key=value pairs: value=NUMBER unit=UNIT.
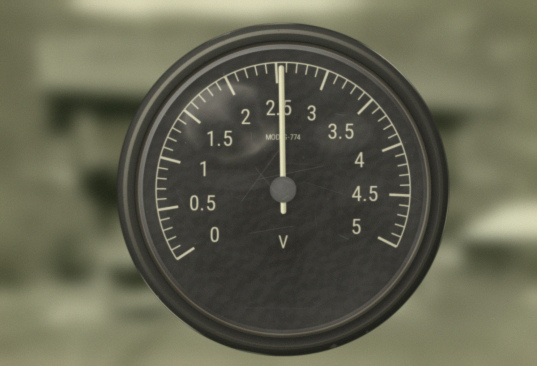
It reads value=2.55 unit=V
